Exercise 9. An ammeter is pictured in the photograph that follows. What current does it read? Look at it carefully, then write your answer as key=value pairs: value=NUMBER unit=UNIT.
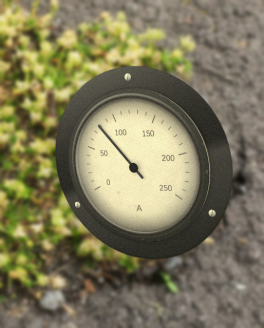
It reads value=80 unit=A
